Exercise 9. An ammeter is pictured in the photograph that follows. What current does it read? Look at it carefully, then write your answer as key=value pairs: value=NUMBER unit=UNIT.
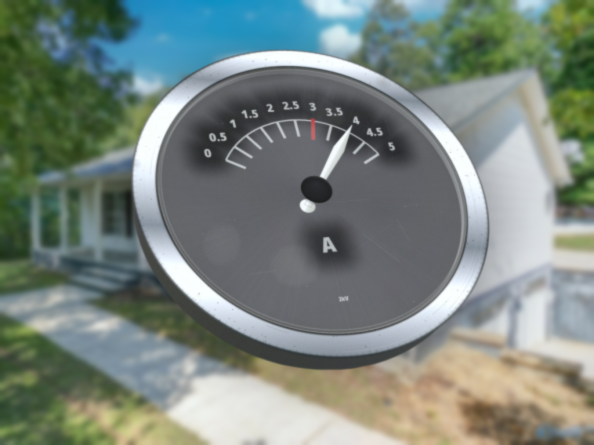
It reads value=4 unit=A
